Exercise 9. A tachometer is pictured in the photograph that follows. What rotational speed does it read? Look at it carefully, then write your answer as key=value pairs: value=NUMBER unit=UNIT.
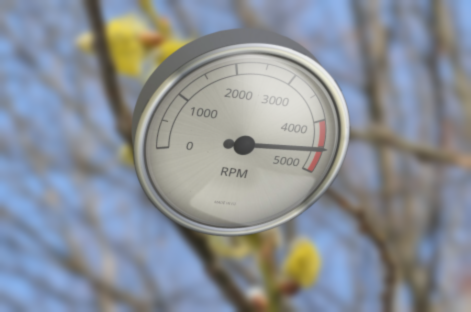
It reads value=4500 unit=rpm
